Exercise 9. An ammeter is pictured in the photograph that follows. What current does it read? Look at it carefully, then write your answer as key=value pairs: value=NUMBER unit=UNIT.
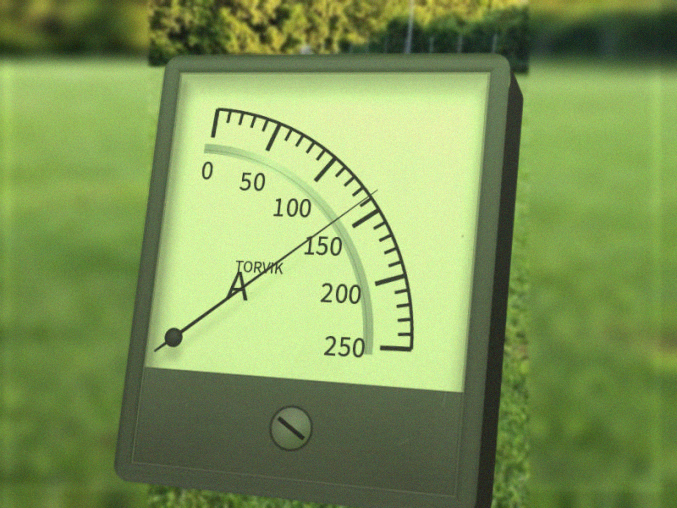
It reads value=140 unit=A
